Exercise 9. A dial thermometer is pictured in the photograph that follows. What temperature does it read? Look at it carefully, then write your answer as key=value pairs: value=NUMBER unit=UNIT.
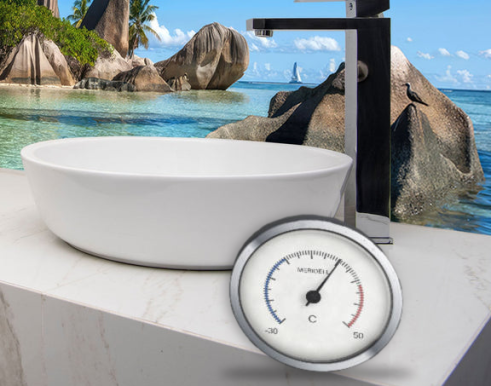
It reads value=20 unit=°C
